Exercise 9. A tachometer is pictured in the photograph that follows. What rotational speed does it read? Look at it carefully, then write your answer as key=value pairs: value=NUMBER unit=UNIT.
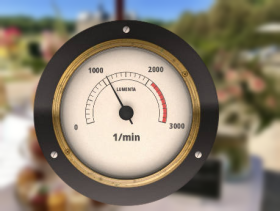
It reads value=1100 unit=rpm
